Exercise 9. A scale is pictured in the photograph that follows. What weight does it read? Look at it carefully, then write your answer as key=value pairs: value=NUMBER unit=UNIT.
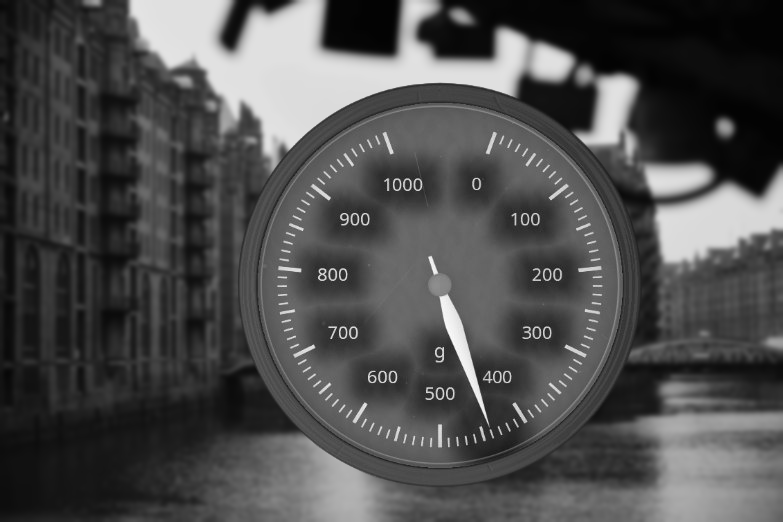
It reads value=440 unit=g
